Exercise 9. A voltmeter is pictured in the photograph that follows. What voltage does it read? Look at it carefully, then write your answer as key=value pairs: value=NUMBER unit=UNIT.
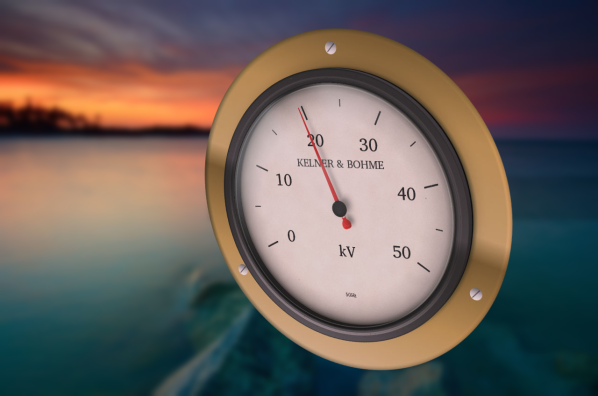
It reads value=20 unit=kV
